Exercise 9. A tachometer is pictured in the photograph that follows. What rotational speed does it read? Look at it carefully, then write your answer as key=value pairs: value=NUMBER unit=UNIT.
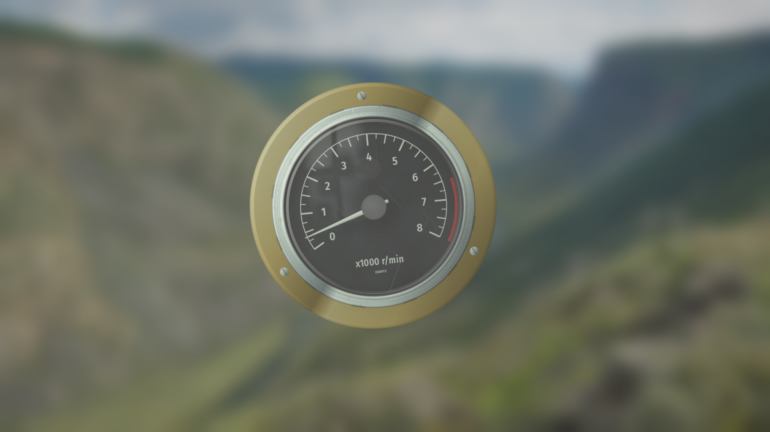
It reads value=375 unit=rpm
